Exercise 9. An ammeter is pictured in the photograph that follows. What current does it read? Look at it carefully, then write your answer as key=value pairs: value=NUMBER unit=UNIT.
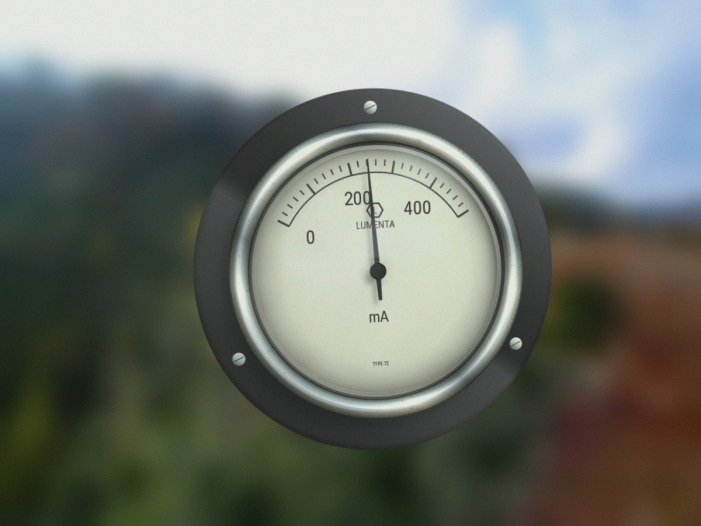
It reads value=240 unit=mA
